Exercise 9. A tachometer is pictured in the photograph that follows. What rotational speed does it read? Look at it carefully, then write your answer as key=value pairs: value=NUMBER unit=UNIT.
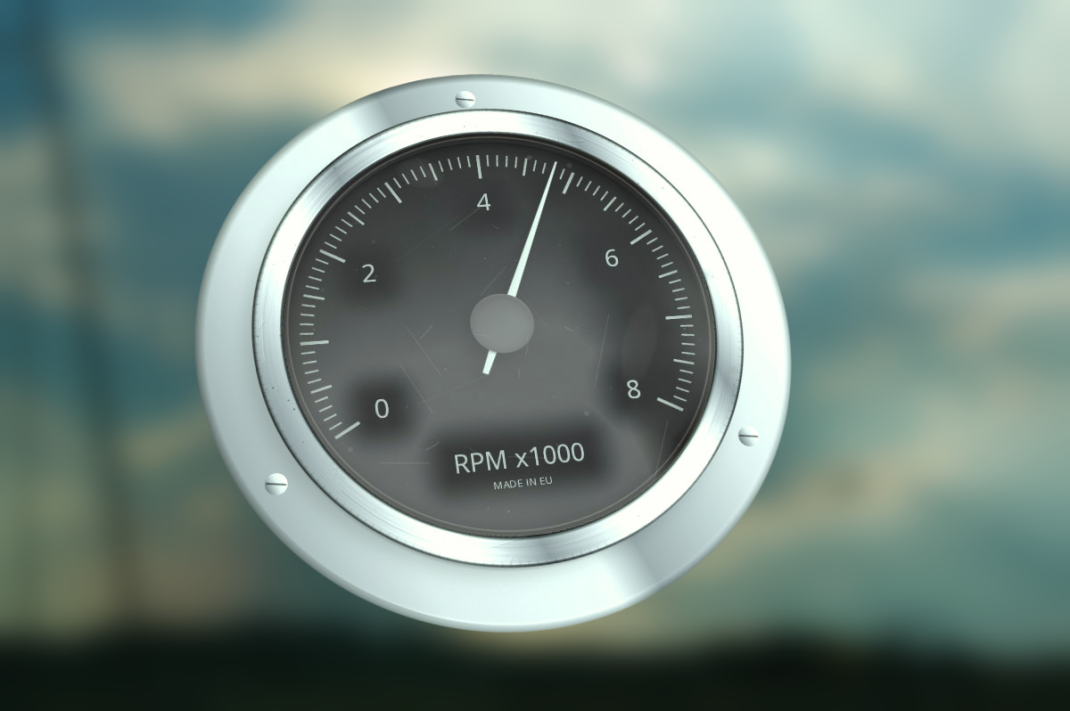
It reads value=4800 unit=rpm
